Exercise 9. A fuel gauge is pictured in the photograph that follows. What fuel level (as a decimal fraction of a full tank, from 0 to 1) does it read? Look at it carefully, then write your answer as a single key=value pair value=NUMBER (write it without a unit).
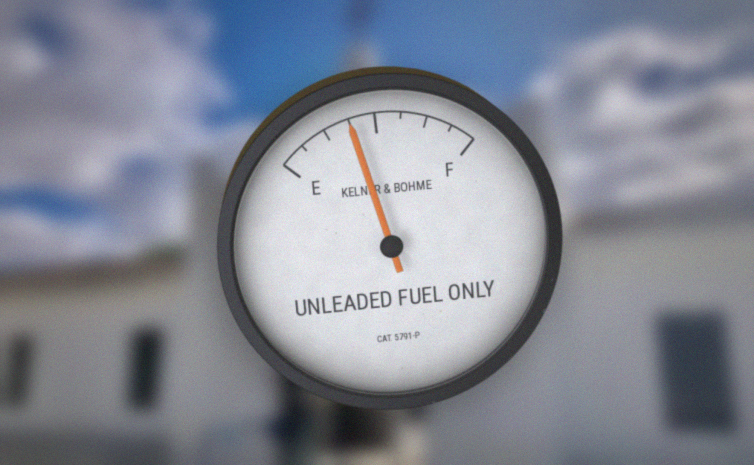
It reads value=0.375
